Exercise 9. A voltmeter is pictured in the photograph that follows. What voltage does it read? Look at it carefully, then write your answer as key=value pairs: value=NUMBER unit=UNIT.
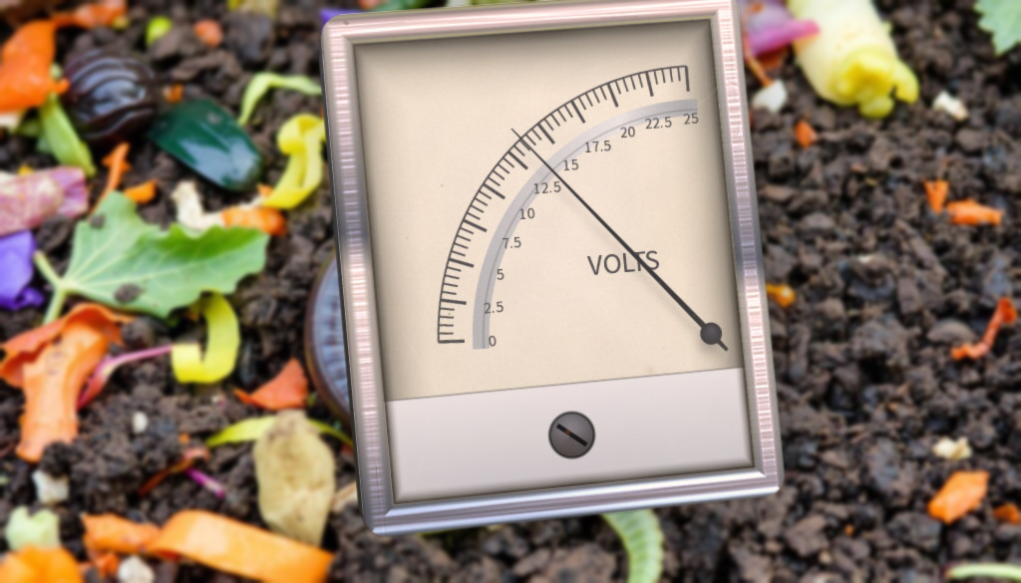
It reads value=13.5 unit=V
